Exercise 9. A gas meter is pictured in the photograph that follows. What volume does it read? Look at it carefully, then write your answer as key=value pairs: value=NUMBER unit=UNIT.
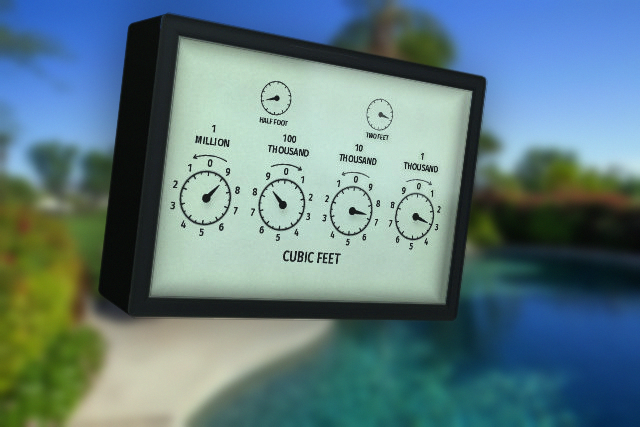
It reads value=887300 unit=ft³
